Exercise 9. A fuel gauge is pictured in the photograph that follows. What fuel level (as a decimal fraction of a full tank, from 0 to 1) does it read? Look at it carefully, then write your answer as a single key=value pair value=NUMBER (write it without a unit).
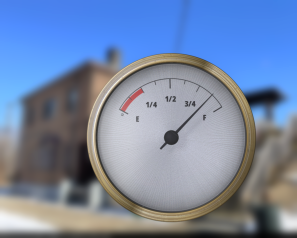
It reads value=0.875
